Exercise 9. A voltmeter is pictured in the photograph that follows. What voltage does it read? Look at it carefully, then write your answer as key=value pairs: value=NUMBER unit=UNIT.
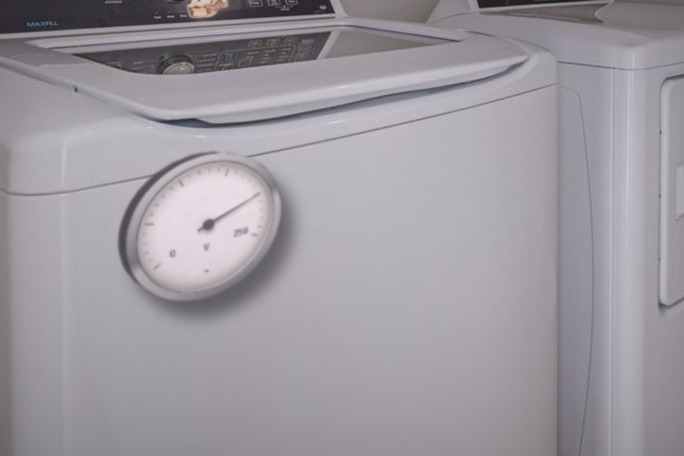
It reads value=200 unit=V
